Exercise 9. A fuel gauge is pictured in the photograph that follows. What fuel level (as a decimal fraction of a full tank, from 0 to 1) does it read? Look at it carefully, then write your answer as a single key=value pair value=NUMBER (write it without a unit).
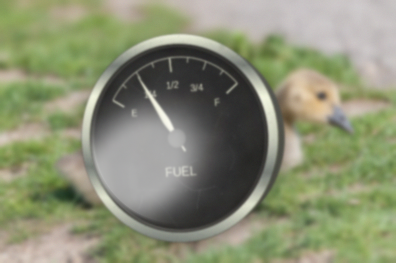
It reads value=0.25
